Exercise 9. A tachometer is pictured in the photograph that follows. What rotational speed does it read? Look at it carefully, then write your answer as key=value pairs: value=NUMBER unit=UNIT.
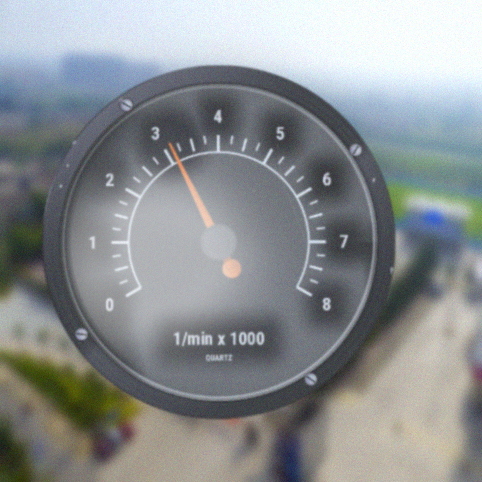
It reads value=3125 unit=rpm
